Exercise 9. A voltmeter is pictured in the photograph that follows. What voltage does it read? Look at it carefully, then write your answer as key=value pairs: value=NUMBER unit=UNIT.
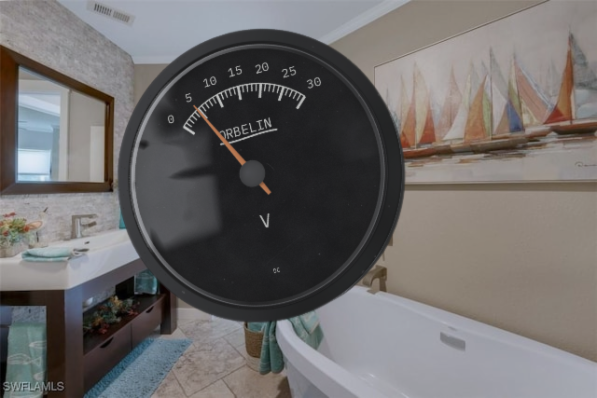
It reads value=5 unit=V
